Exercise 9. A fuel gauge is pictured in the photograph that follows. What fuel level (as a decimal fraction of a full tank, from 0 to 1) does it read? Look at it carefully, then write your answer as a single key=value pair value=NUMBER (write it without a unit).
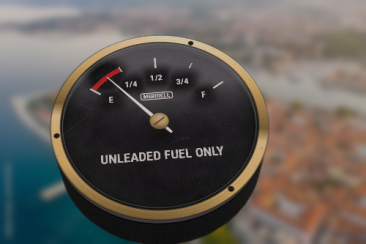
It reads value=0.125
